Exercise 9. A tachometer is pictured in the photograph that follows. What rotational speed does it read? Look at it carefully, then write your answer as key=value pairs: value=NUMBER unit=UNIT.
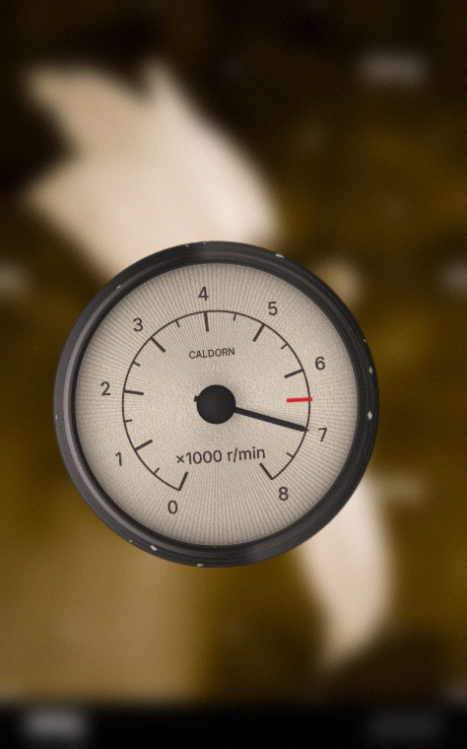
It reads value=7000 unit=rpm
